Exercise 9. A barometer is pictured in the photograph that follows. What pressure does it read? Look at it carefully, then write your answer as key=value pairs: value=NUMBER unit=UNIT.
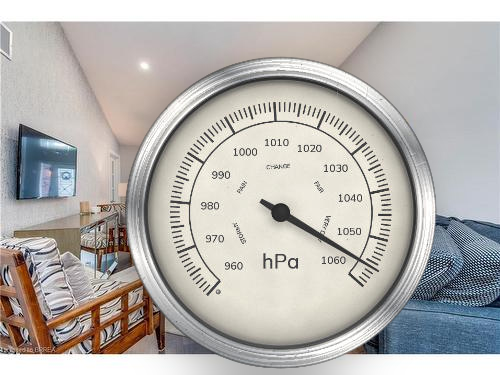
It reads value=1056 unit=hPa
